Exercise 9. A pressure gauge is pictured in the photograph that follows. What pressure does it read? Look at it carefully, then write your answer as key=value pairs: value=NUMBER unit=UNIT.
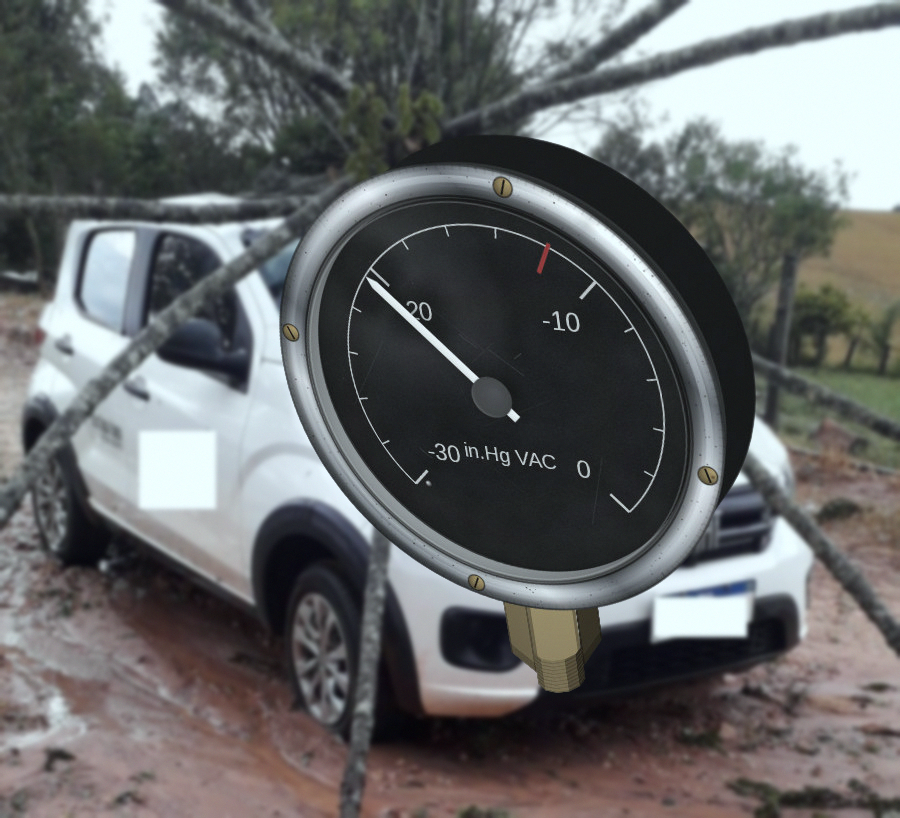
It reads value=-20 unit=inHg
